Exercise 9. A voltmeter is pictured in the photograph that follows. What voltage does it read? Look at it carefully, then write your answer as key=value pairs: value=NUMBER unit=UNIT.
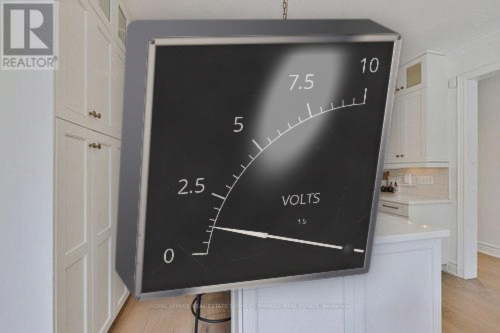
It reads value=1.25 unit=V
